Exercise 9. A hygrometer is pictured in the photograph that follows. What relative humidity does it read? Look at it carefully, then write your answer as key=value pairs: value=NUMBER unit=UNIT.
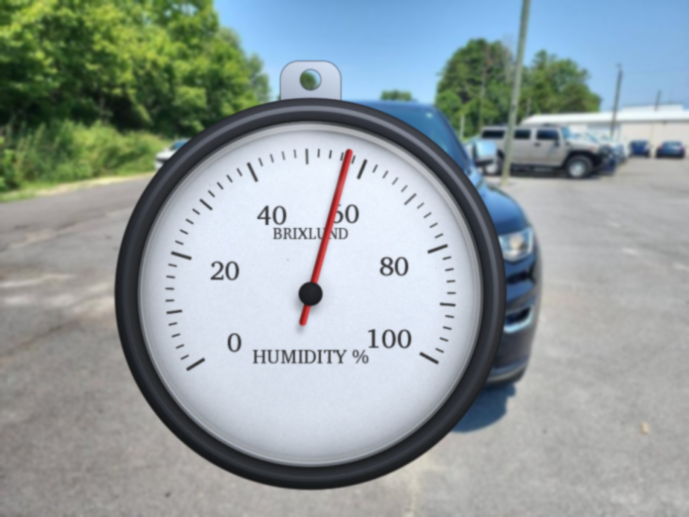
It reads value=57 unit=%
